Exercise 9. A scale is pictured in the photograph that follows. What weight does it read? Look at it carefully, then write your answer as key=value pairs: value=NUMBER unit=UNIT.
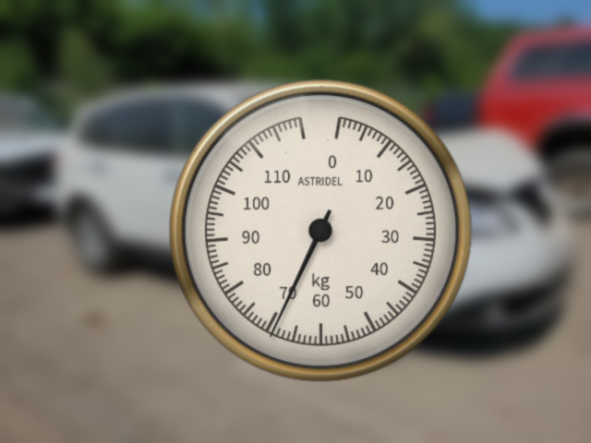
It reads value=69 unit=kg
